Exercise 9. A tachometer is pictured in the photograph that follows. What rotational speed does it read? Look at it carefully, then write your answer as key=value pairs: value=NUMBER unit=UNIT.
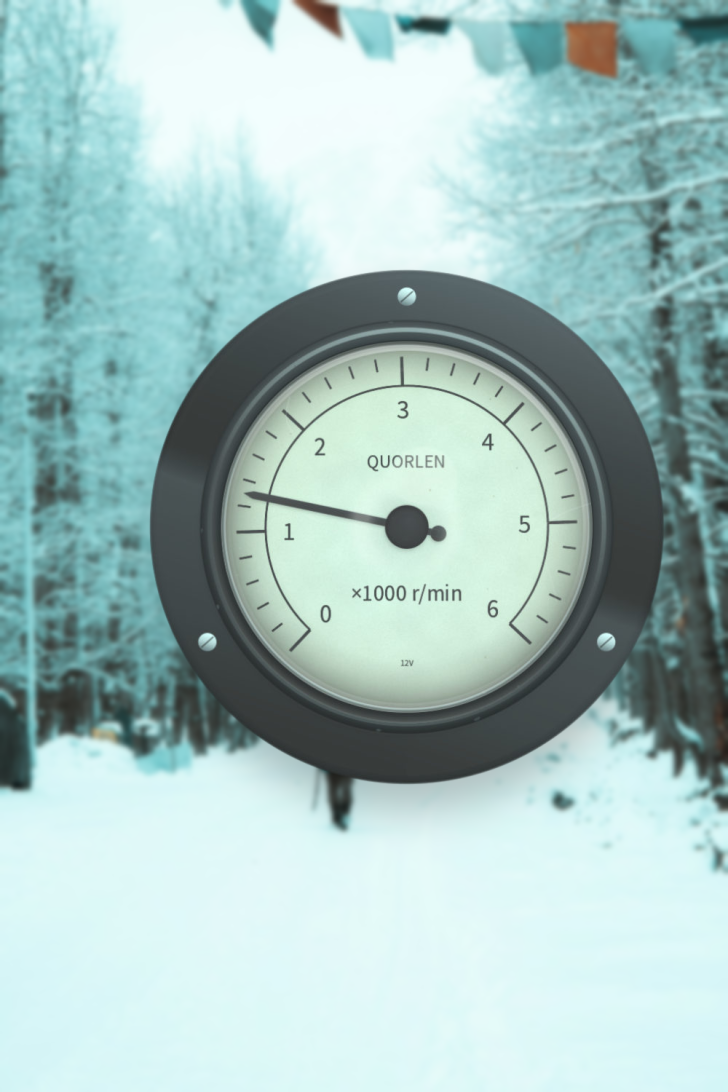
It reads value=1300 unit=rpm
